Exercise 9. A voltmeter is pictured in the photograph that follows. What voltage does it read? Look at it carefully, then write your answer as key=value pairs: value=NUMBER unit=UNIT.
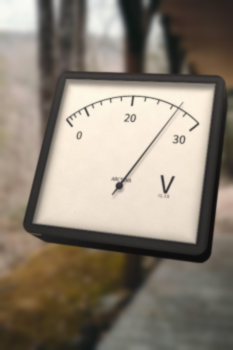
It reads value=27 unit=V
